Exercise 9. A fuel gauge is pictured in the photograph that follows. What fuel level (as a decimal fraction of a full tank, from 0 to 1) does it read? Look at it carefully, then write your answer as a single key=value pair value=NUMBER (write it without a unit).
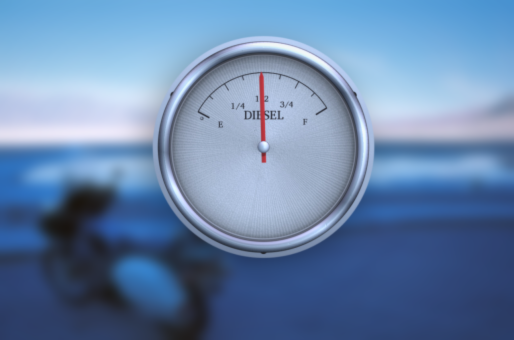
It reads value=0.5
